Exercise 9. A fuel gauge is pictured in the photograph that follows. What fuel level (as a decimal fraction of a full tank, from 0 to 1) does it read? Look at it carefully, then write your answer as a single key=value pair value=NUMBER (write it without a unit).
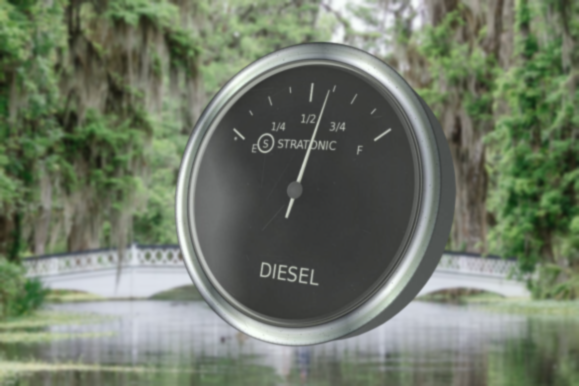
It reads value=0.625
